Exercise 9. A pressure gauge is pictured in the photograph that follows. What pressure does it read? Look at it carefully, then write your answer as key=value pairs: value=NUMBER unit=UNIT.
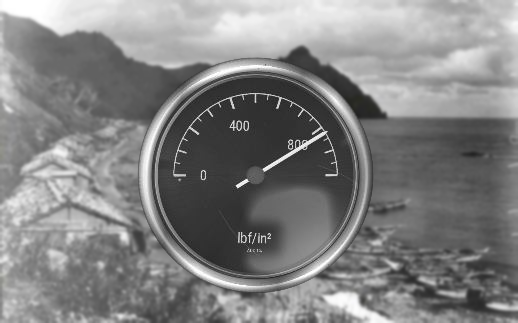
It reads value=825 unit=psi
